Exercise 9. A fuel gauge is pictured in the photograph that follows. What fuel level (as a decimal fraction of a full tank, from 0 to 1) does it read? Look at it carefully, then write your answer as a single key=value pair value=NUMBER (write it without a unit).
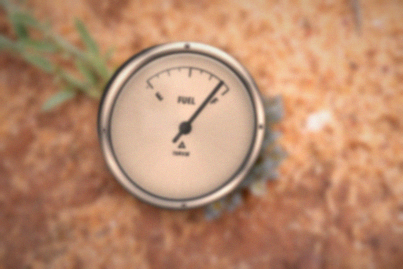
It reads value=0.875
